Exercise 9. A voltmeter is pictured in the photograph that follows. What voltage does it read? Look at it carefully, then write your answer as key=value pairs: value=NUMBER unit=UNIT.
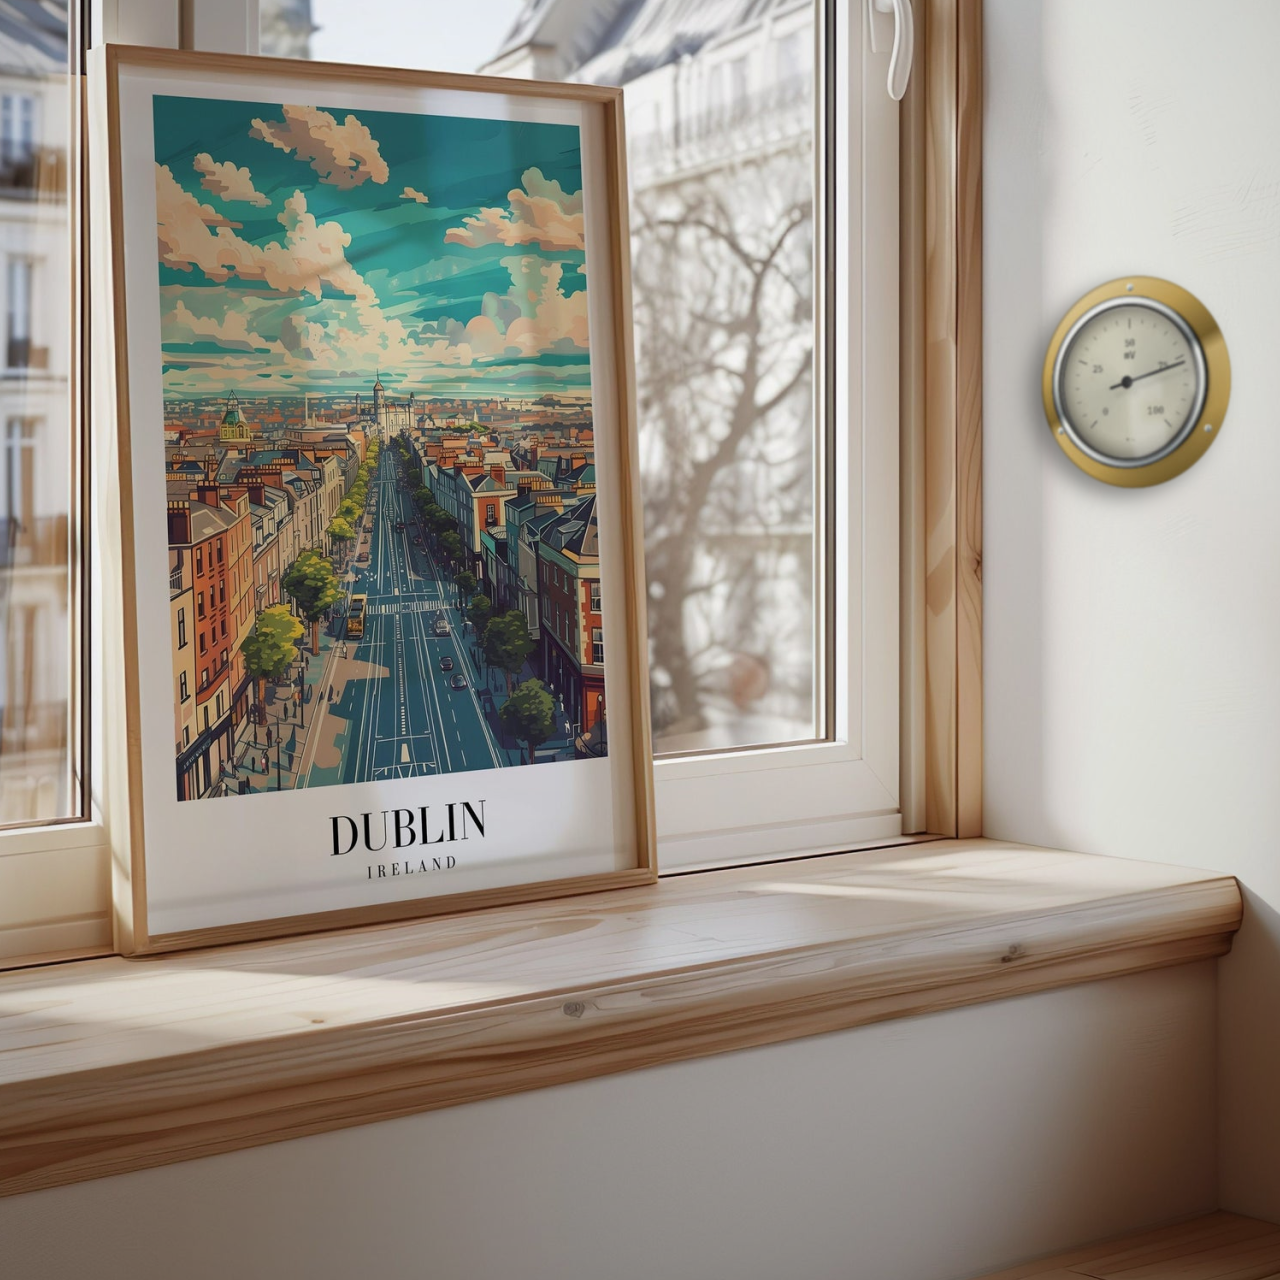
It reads value=77.5 unit=mV
